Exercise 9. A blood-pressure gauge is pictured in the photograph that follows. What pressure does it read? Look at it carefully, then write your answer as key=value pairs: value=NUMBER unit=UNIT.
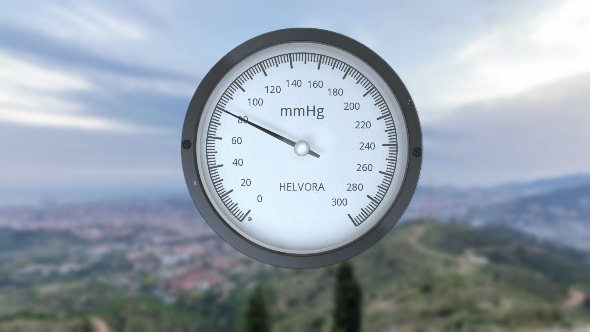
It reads value=80 unit=mmHg
